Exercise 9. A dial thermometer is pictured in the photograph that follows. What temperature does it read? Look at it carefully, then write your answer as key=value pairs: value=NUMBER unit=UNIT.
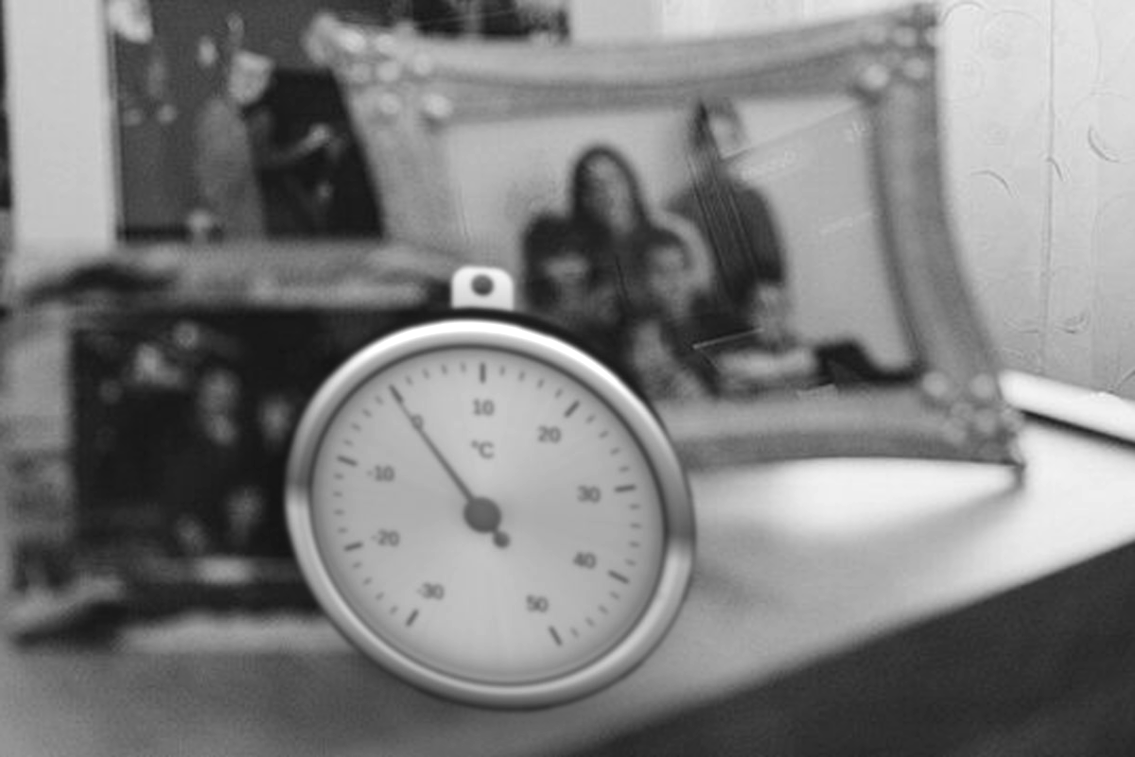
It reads value=0 unit=°C
